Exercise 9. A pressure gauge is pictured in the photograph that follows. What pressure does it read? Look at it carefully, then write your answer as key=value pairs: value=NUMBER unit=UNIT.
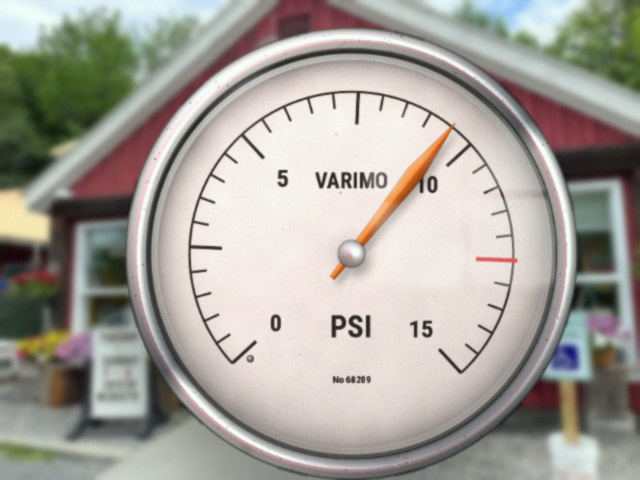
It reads value=9.5 unit=psi
